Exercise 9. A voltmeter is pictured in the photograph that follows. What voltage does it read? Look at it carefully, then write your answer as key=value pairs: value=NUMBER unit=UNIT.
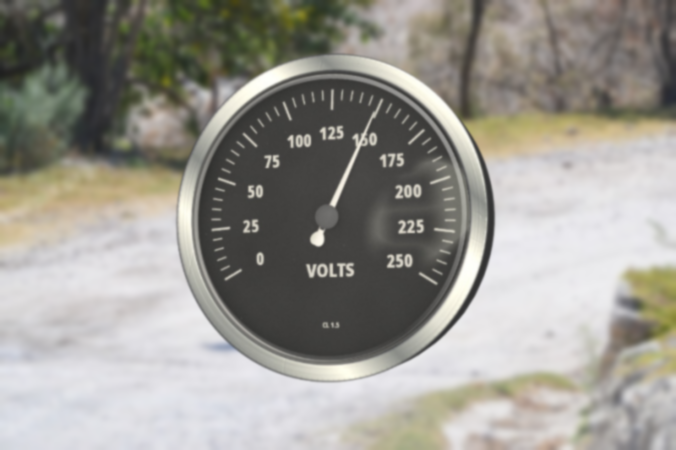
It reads value=150 unit=V
